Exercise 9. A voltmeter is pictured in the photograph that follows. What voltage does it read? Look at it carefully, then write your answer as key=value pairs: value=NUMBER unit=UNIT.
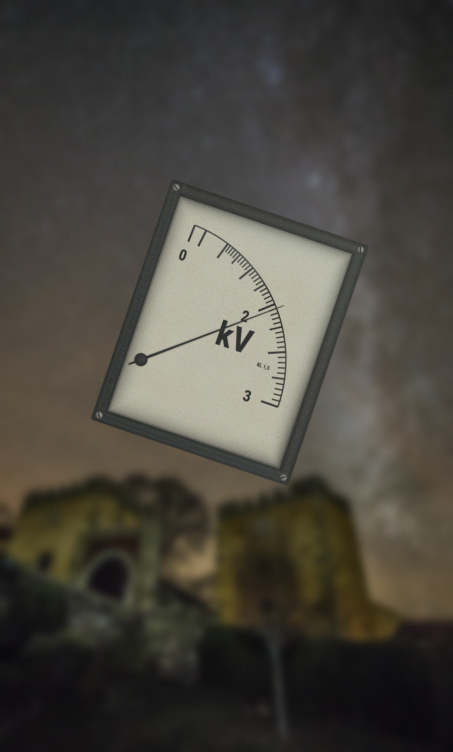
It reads value=2.05 unit=kV
